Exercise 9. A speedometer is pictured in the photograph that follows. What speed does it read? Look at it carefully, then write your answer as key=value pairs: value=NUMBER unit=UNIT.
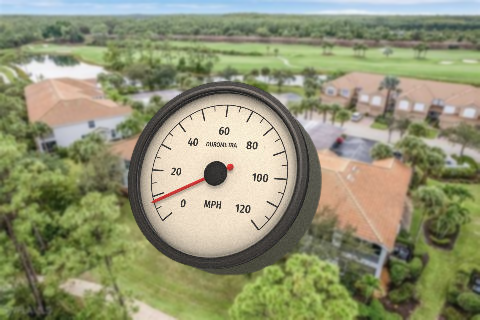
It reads value=7.5 unit=mph
